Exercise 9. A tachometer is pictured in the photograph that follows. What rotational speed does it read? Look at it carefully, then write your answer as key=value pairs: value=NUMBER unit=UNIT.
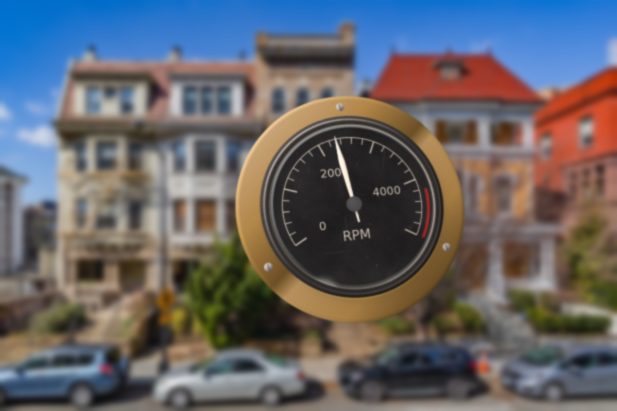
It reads value=2300 unit=rpm
